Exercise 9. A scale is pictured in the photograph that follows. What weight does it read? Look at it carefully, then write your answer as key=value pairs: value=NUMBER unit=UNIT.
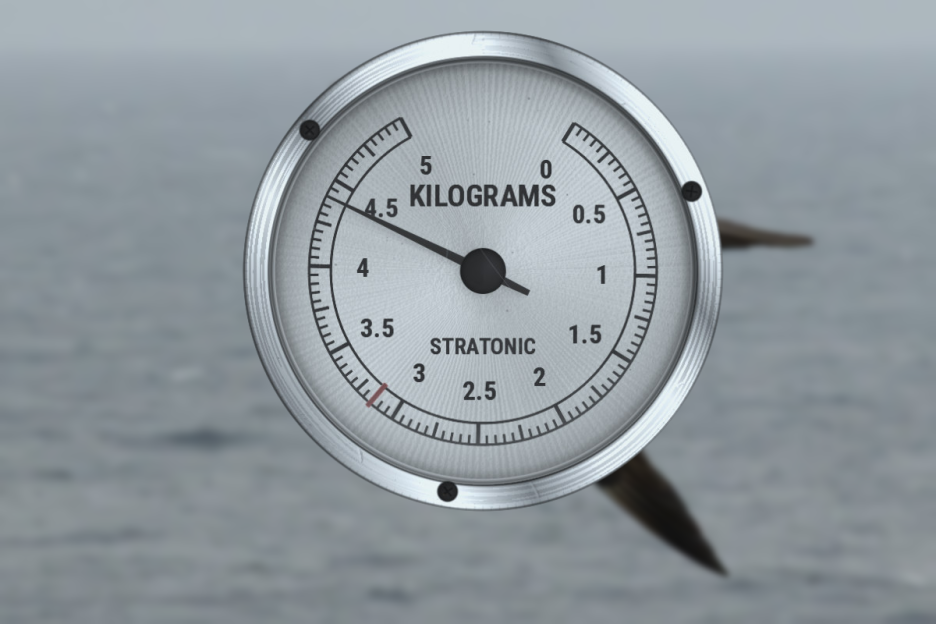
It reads value=4.4 unit=kg
